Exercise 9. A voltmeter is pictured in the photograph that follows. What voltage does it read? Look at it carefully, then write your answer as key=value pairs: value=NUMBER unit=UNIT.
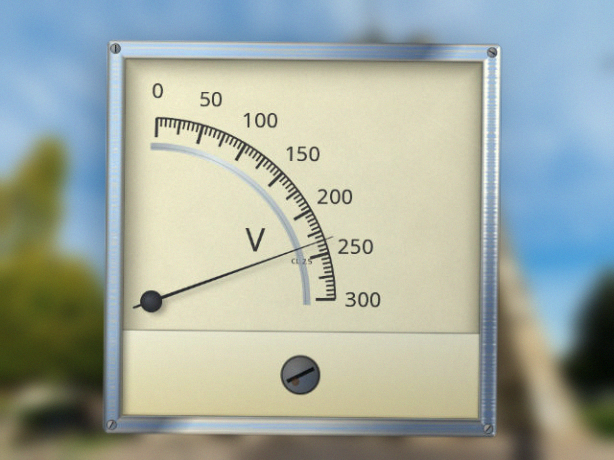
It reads value=235 unit=V
